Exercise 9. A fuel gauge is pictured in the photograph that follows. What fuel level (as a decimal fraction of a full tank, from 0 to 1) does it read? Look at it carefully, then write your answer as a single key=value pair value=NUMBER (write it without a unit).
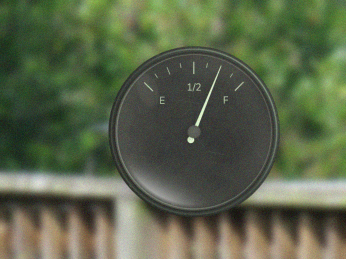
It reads value=0.75
